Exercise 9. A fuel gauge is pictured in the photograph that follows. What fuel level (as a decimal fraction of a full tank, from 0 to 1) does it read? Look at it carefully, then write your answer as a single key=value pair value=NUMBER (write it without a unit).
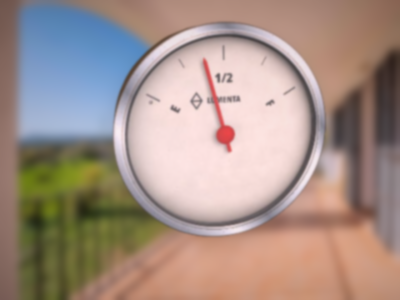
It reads value=0.375
